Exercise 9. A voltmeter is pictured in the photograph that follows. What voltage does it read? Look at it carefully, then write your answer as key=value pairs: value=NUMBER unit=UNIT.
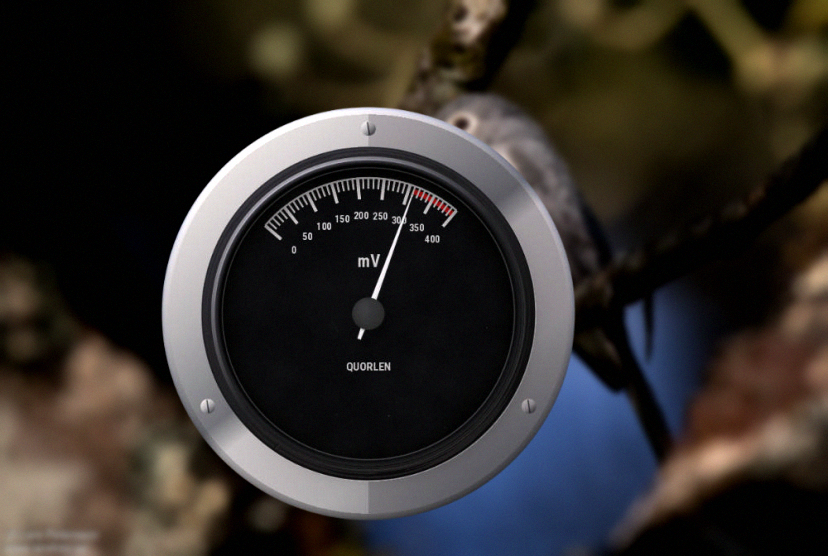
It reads value=310 unit=mV
